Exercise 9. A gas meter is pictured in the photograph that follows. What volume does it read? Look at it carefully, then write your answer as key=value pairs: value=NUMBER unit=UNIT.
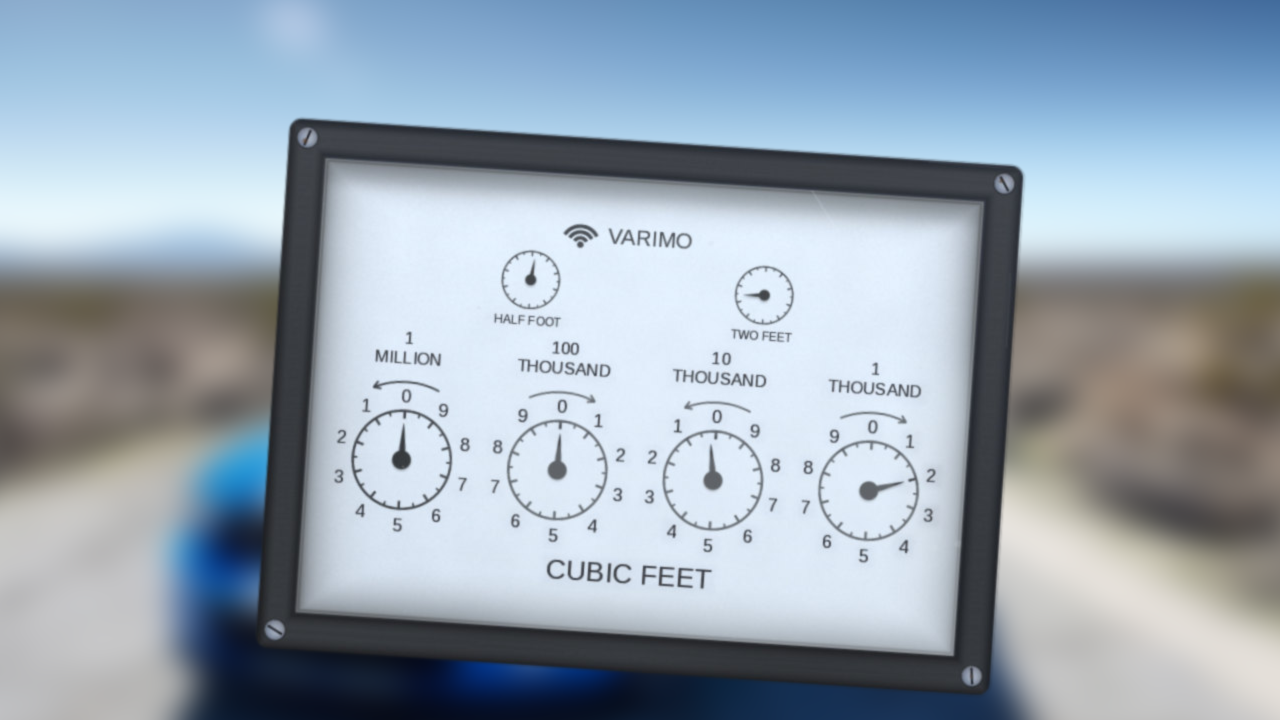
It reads value=200 unit=ft³
